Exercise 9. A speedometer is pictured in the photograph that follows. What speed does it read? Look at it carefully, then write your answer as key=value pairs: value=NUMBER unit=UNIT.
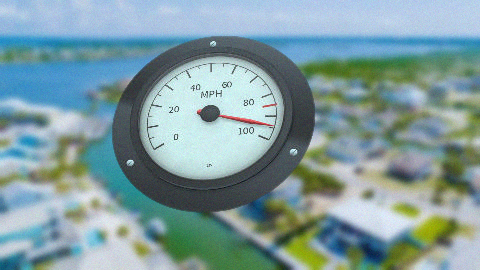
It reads value=95 unit=mph
